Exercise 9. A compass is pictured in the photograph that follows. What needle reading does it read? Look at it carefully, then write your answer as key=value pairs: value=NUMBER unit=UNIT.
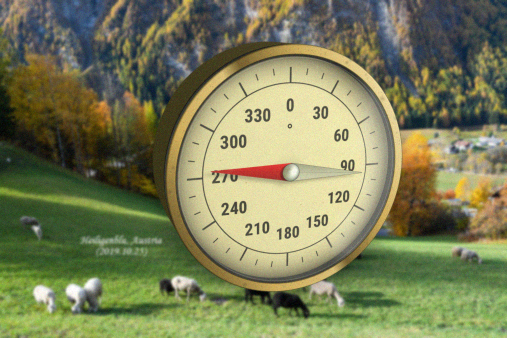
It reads value=275 unit=°
